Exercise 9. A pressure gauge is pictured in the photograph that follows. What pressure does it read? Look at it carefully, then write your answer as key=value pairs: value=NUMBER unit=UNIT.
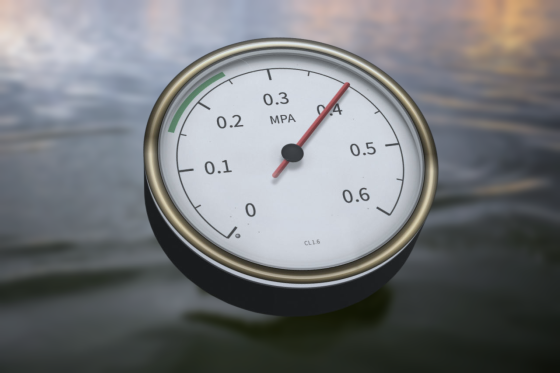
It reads value=0.4 unit=MPa
